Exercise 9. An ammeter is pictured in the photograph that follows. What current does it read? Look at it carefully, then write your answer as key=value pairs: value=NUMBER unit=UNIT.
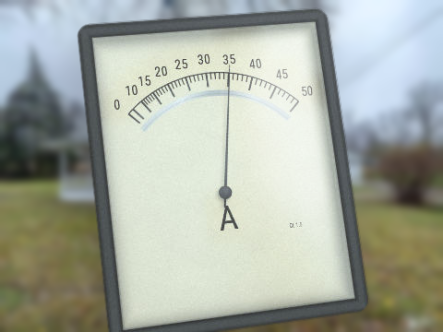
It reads value=35 unit=A
